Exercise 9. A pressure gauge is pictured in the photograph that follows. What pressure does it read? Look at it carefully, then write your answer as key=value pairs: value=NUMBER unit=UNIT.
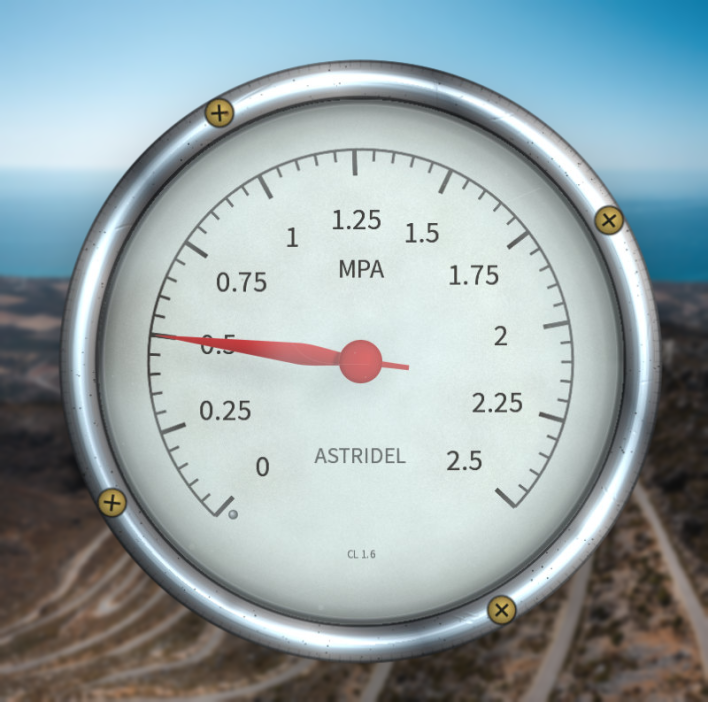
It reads value=0.5 unit=MPa
